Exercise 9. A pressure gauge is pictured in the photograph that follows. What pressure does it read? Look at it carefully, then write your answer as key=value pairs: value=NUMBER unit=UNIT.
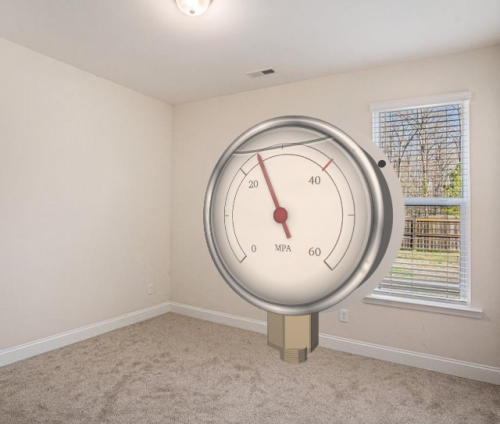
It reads value=25 unit=MPa
